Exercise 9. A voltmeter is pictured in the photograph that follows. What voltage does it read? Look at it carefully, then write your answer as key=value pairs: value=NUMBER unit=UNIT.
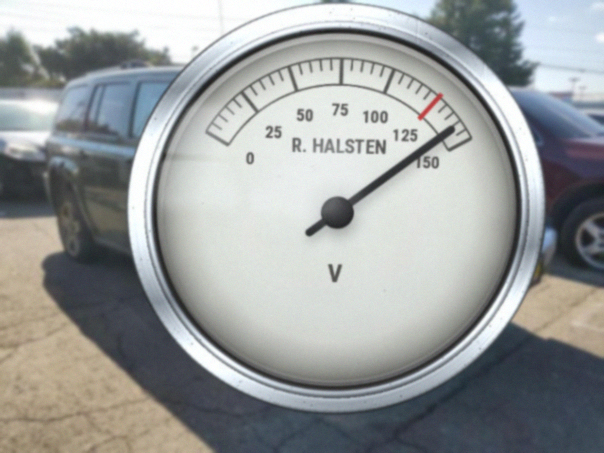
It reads value=140 unit=V
